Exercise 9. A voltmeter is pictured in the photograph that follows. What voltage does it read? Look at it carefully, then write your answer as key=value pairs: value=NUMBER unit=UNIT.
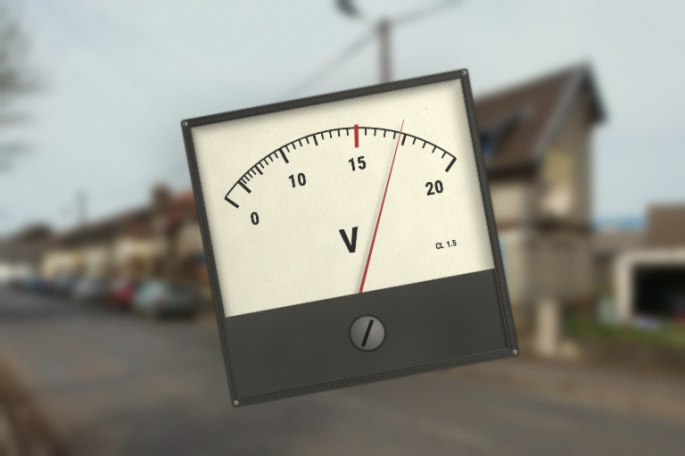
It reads value=17.25 unit=V
